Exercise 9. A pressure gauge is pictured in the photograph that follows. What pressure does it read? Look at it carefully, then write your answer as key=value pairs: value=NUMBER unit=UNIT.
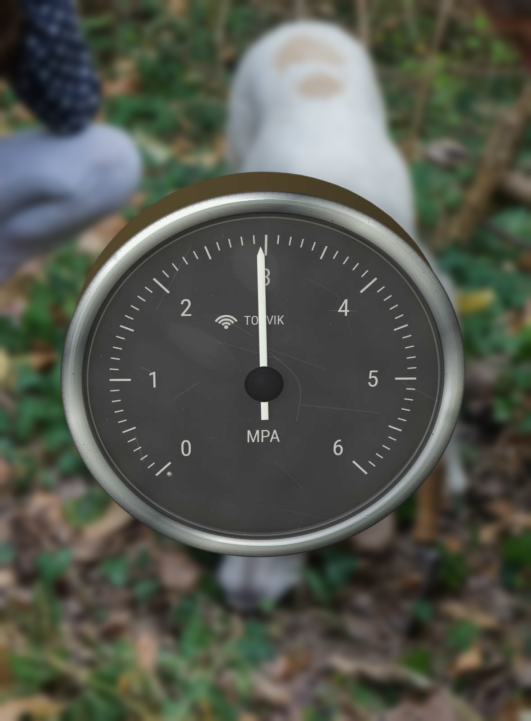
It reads value=2.95 unit=MPa
